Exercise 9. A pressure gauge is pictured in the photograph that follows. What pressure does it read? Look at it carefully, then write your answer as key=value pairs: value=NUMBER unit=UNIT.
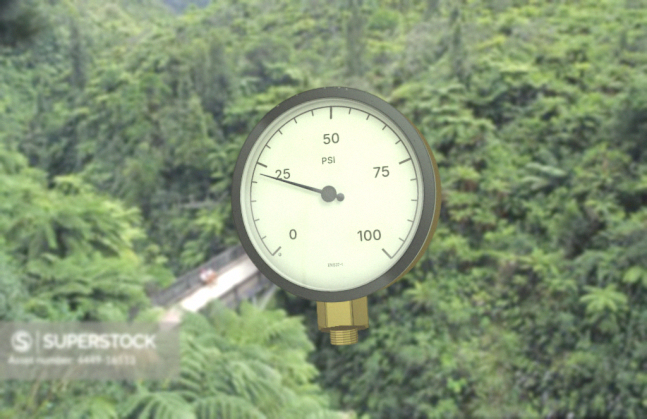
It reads value=22.5 unit=psi
